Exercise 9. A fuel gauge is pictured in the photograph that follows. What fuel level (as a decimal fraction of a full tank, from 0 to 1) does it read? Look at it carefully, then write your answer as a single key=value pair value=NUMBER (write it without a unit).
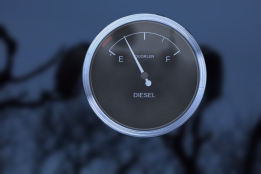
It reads value=0.25
